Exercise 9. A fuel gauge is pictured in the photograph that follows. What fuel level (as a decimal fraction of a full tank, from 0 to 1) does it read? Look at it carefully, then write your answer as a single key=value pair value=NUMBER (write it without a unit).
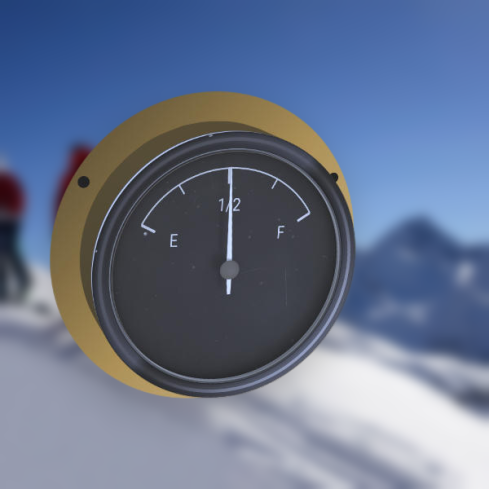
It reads value=0.5
